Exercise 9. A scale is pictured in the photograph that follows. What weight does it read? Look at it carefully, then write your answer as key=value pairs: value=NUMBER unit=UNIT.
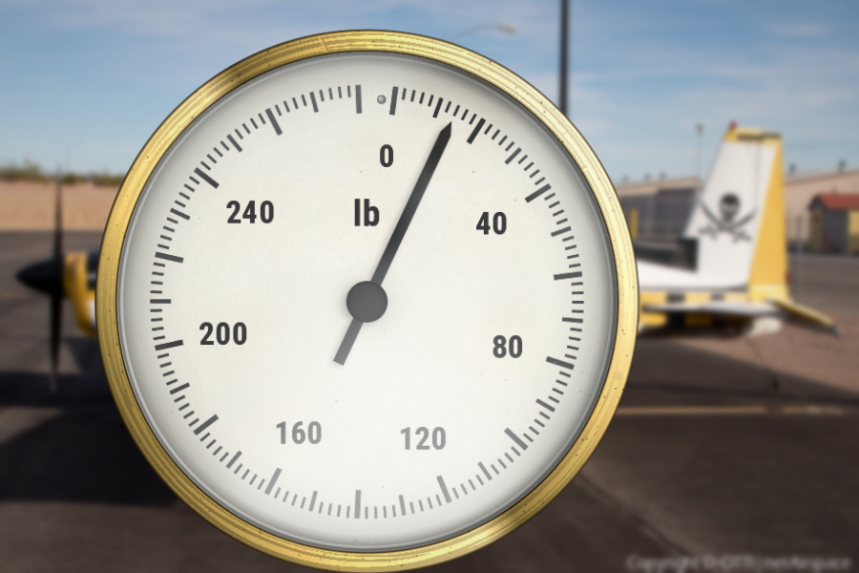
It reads value=14 unit=lb
